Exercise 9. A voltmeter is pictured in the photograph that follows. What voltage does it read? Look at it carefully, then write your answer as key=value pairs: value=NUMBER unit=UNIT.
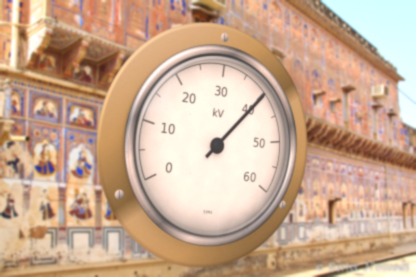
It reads value=40 unit=kV
